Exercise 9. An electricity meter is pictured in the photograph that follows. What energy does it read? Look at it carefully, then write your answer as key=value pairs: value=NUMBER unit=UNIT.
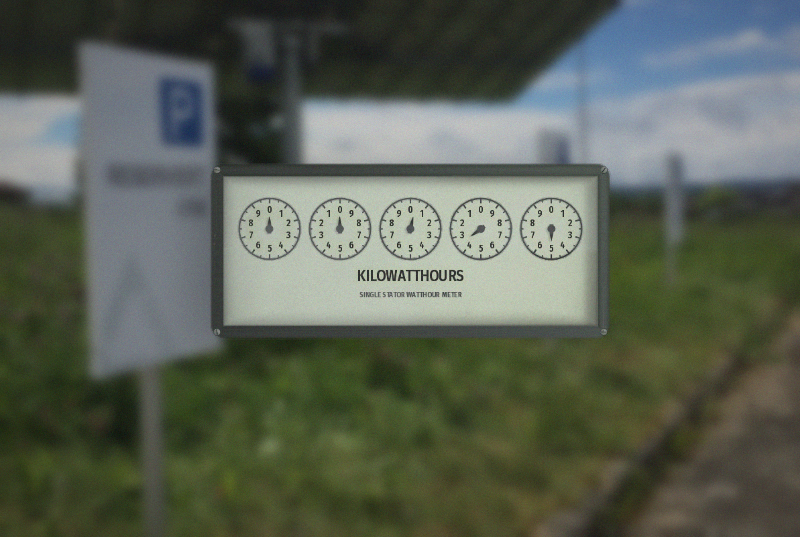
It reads value=35 unit=kWh
